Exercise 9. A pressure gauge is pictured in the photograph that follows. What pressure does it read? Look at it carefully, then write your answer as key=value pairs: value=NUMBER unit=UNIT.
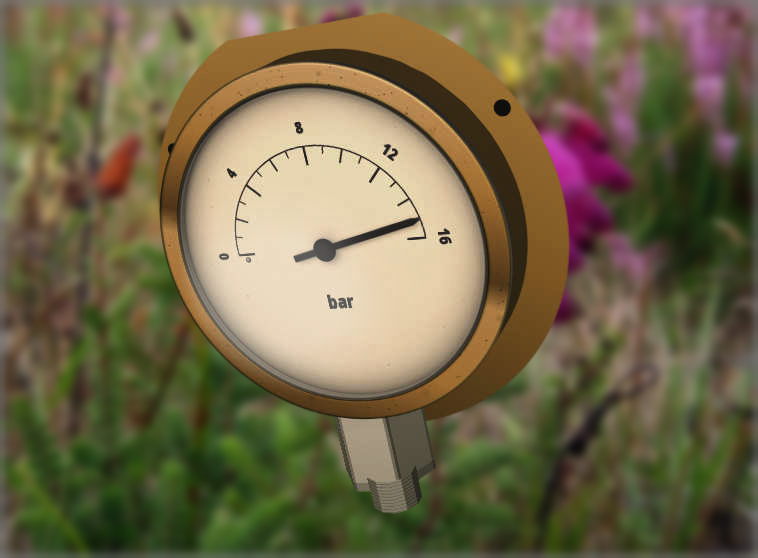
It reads value=15 unit=bar
